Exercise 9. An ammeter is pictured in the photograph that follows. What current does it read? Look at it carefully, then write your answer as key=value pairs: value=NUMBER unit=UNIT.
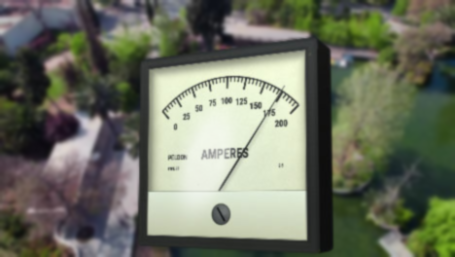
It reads value=175 unit=A
